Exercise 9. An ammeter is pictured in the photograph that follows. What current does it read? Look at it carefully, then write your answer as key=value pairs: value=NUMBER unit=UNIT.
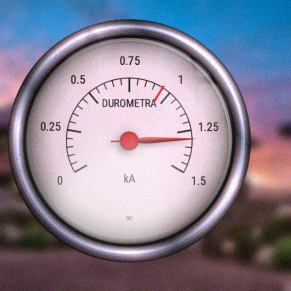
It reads value=1.3 unit=kA
